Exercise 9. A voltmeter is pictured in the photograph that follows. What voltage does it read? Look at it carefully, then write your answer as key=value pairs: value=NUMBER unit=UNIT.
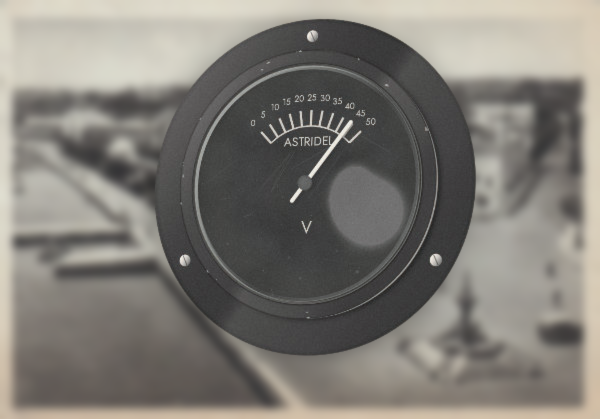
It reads value=45 unit=V
